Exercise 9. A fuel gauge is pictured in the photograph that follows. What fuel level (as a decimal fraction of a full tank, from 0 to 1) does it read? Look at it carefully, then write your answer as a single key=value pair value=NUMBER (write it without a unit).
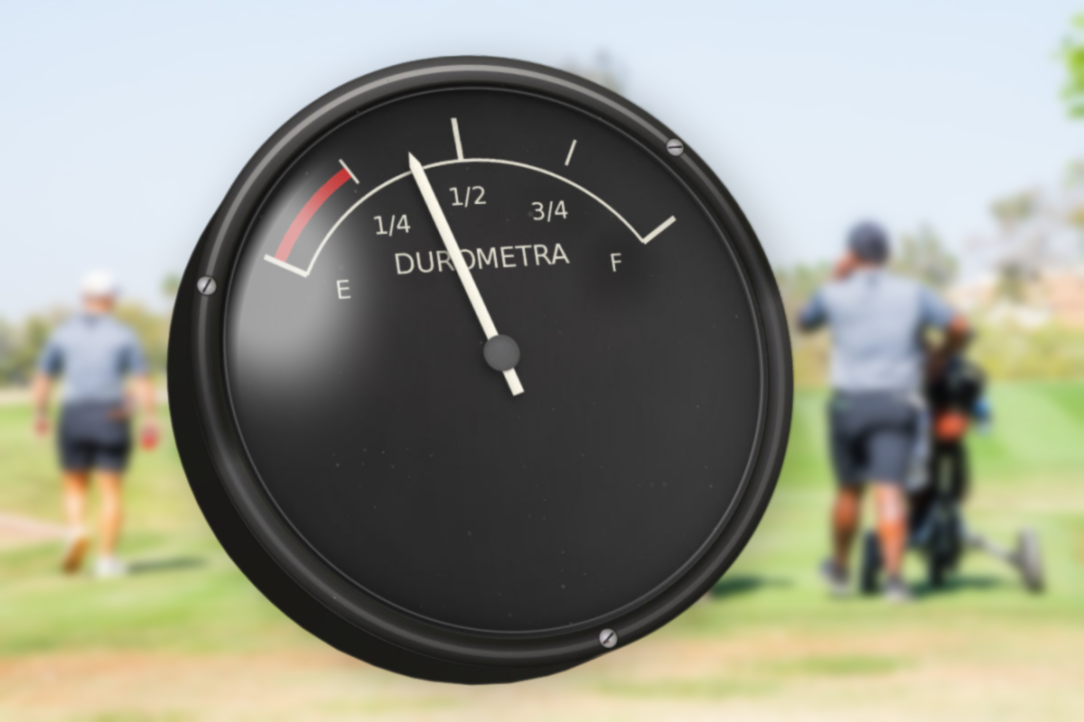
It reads value=0.375
